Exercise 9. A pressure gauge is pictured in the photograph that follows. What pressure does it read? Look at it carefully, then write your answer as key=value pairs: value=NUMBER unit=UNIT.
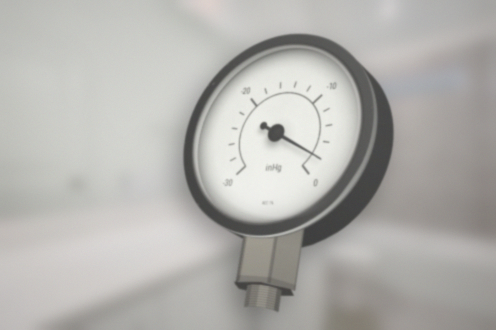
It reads value=-2 unit=inHg
